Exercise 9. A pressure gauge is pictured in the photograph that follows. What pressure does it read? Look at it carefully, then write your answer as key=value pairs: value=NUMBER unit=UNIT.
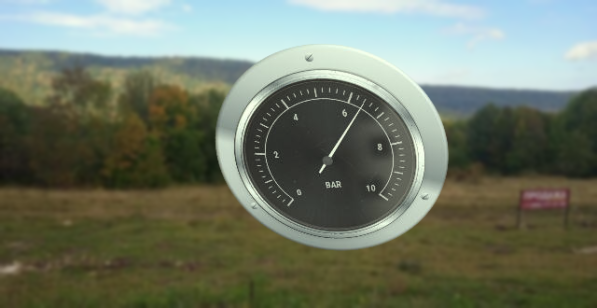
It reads value=6.4 unit=bar
